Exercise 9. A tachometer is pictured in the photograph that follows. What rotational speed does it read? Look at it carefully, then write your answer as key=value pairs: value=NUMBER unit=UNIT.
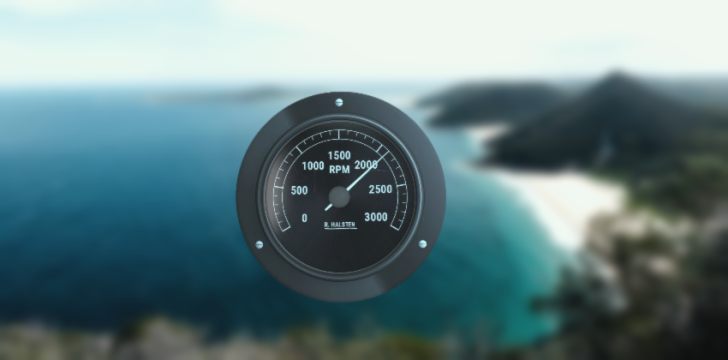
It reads value=2100 unit=rpm
